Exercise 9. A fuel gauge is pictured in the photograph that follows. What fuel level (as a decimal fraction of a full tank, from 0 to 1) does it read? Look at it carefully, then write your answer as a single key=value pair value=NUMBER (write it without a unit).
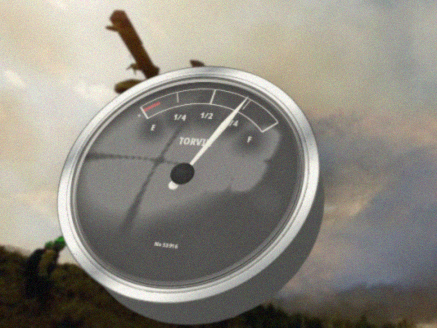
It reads value=0.75
